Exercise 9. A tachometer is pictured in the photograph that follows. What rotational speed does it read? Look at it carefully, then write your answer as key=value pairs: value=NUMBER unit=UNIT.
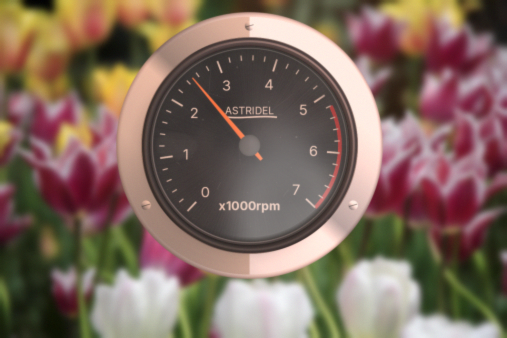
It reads value=2500 unit=rpm
